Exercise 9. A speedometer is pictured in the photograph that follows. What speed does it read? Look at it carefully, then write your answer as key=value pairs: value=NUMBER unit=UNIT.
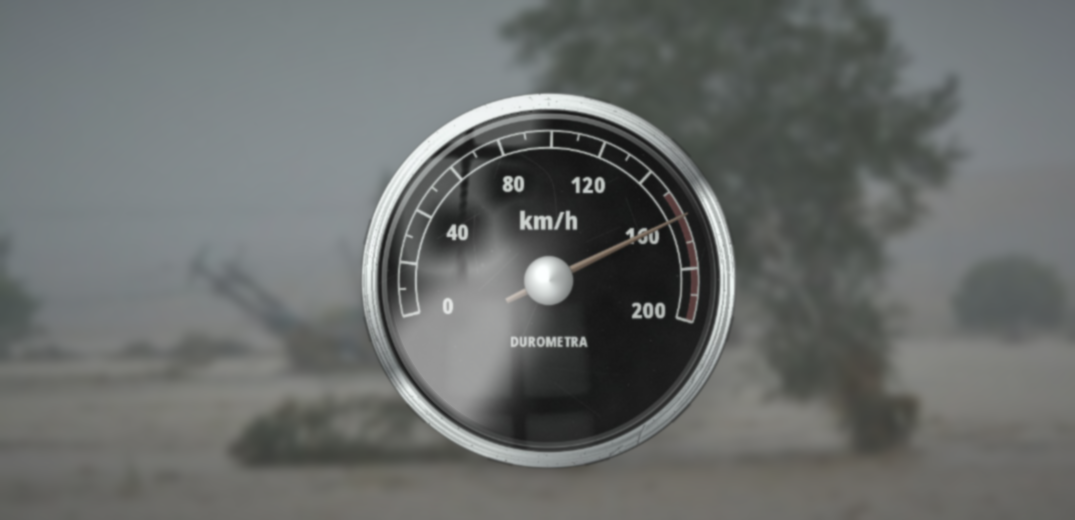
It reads value=160 unit=km/h
